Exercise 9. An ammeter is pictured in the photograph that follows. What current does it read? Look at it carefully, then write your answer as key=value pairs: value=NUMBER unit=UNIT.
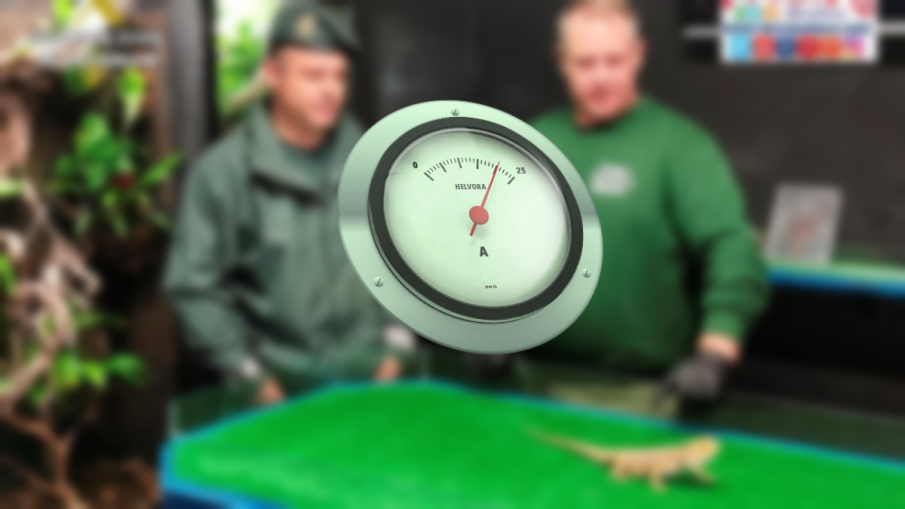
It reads value=20 unit=A
